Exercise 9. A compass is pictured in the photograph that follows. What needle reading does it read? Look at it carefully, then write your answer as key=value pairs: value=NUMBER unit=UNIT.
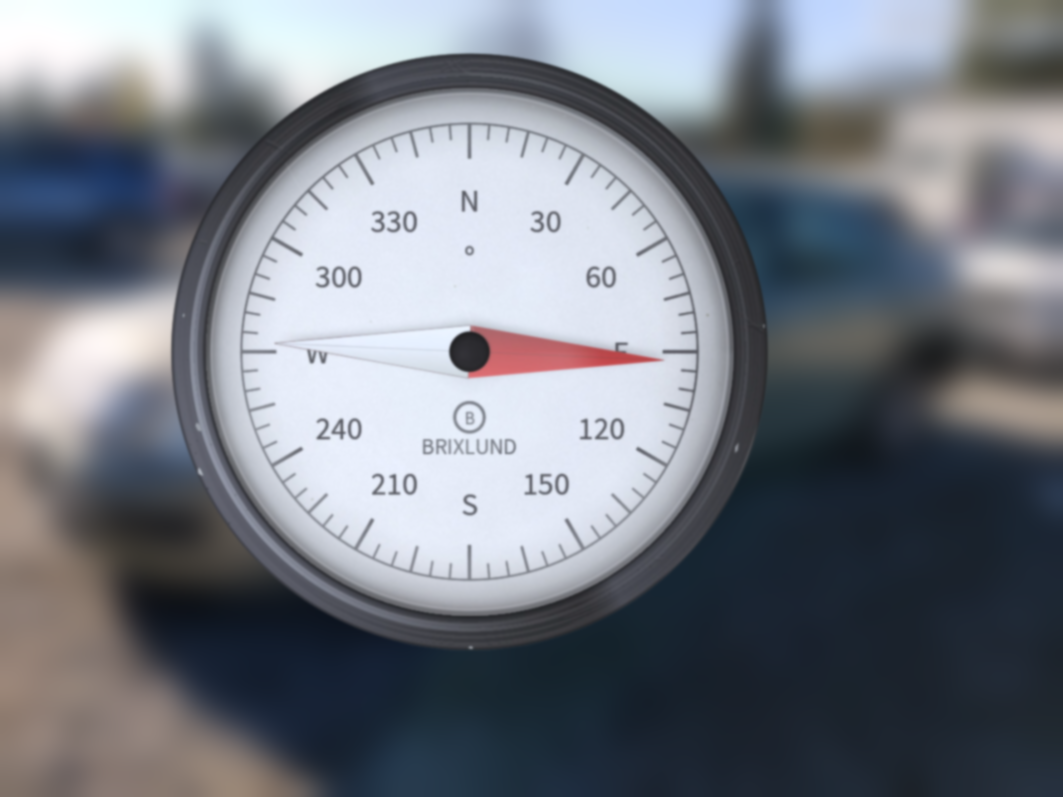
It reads value=92.5 unit=°
